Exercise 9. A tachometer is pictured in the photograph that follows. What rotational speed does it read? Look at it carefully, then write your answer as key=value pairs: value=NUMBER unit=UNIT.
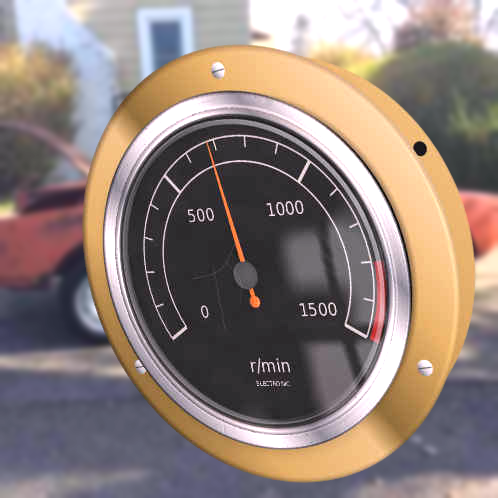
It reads value=700 unit=rpm
